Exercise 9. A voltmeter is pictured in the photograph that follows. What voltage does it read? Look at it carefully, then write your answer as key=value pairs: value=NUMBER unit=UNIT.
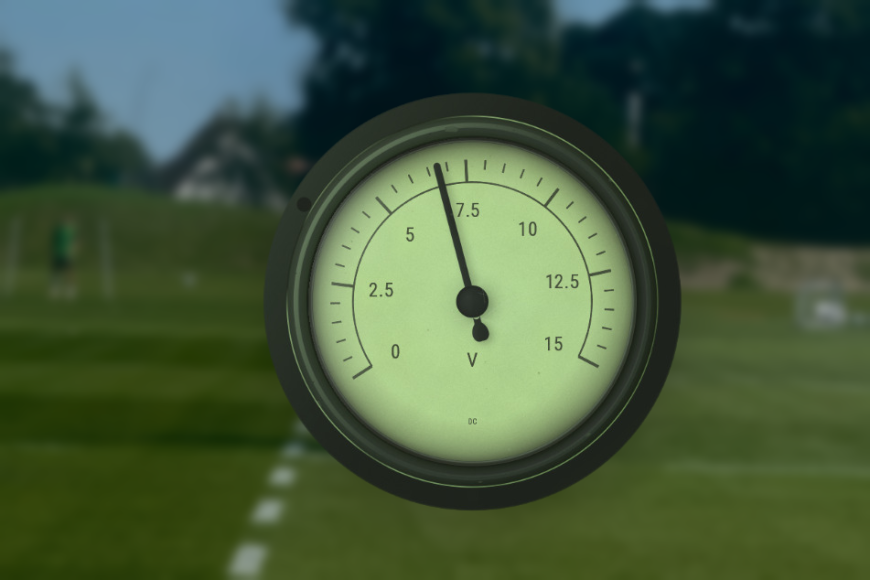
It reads value=6.75 unit=V
